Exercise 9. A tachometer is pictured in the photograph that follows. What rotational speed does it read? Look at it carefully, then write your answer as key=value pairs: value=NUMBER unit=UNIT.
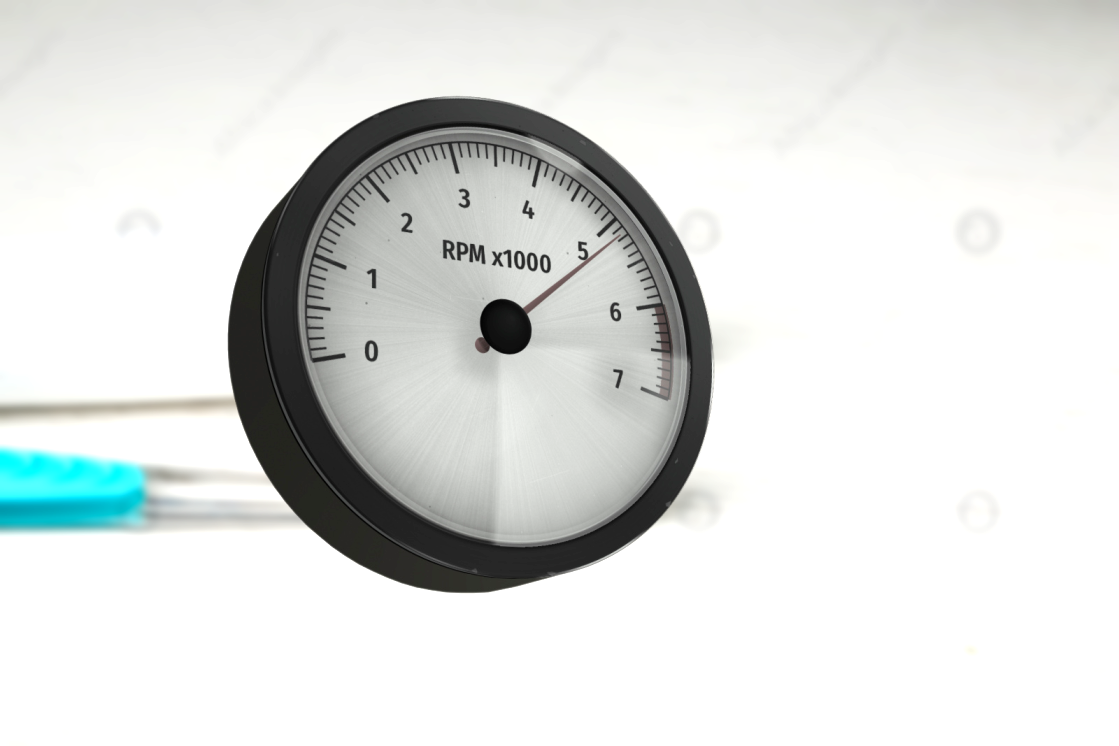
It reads value=5150 unit=rpm
